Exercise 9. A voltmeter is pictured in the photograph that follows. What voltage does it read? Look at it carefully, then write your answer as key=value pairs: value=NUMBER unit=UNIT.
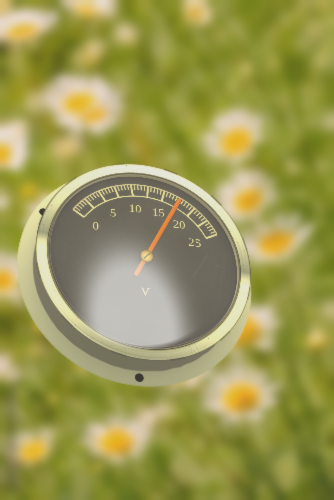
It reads value=17.5 unit=V
